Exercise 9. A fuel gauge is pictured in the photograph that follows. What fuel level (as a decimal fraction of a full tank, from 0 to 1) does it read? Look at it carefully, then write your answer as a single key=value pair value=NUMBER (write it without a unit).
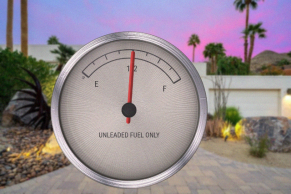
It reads value=0.5
